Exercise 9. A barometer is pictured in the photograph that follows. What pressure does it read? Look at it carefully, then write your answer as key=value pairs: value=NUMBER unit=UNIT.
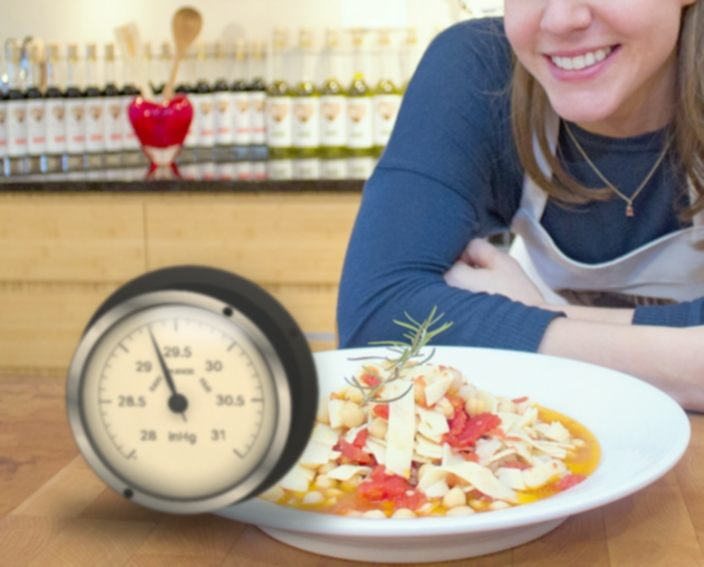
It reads value=29.3 unit=inHg
